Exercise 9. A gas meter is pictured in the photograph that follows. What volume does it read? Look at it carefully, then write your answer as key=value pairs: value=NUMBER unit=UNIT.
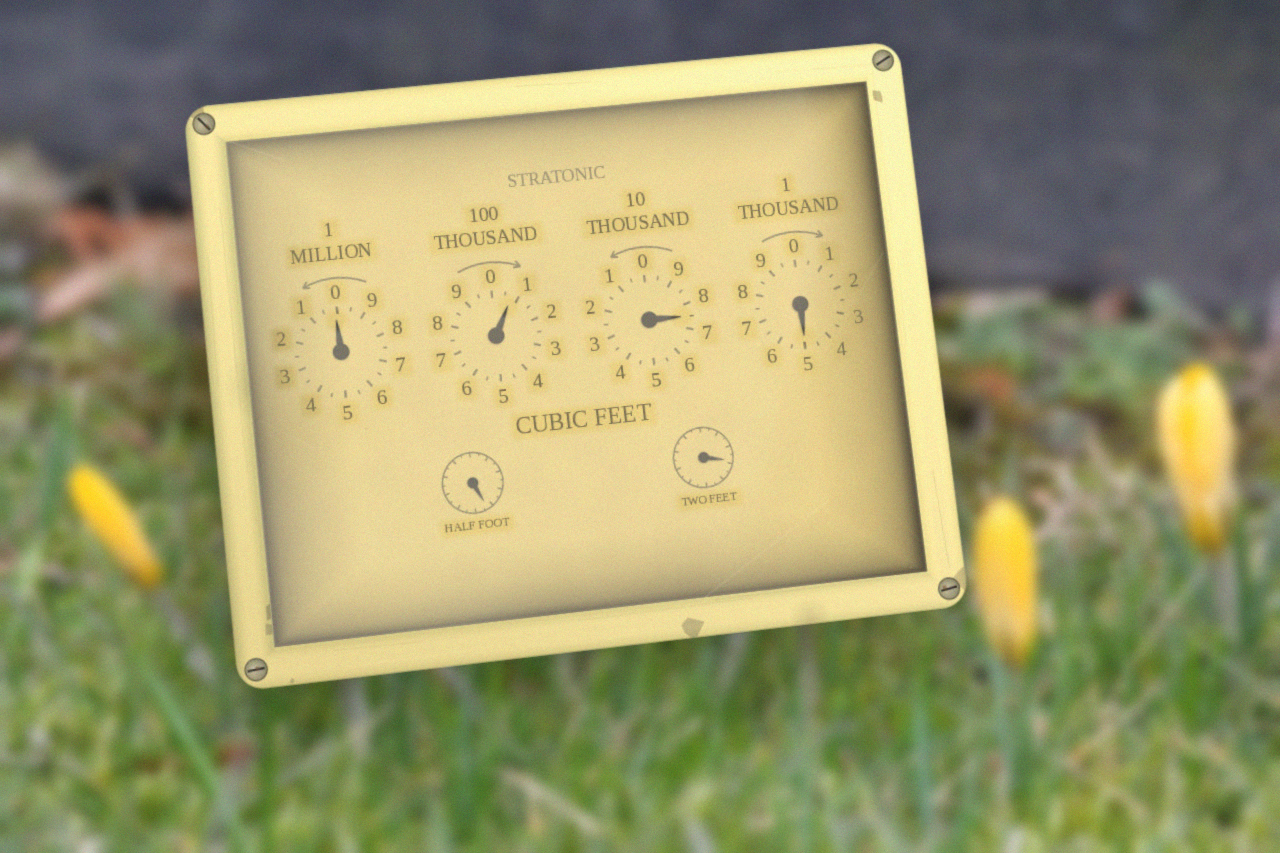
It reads value=7500 unit=ft³
